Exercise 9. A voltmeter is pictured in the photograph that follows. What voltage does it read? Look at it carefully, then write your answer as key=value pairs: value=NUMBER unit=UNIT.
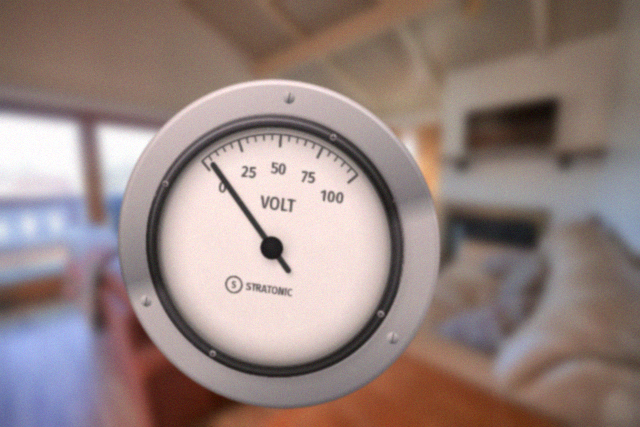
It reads value=5 unit=V
